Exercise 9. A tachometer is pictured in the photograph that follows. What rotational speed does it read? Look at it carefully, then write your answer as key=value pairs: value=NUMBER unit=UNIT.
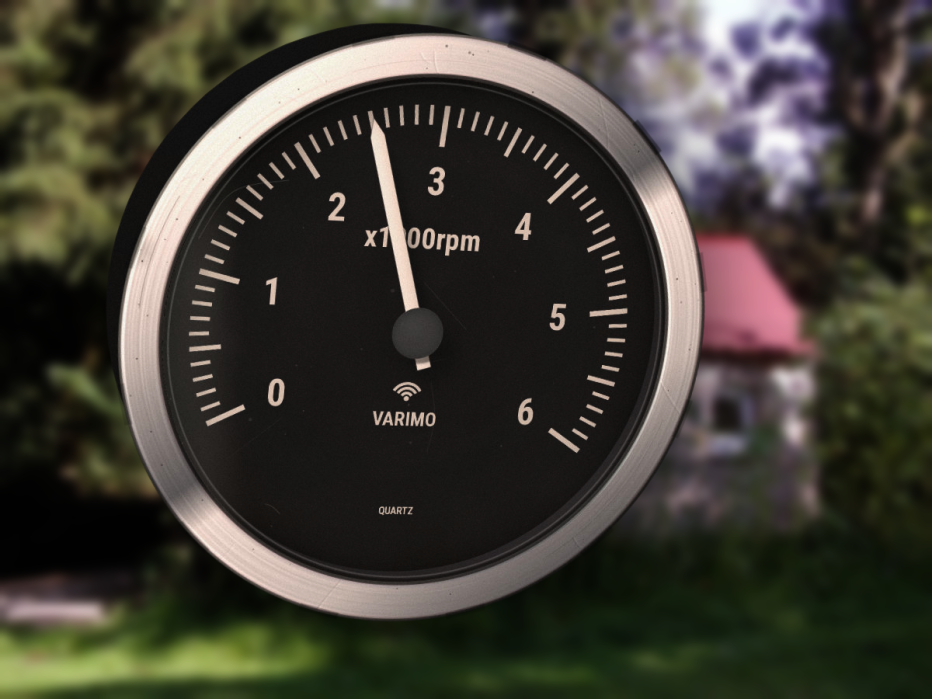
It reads value=2500 unit=rpm
